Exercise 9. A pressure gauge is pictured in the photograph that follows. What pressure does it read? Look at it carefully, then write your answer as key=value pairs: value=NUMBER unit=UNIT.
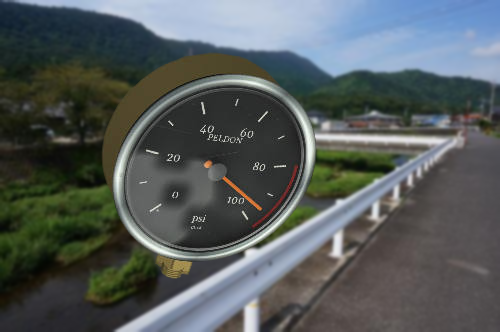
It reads value=95 unit=psi
